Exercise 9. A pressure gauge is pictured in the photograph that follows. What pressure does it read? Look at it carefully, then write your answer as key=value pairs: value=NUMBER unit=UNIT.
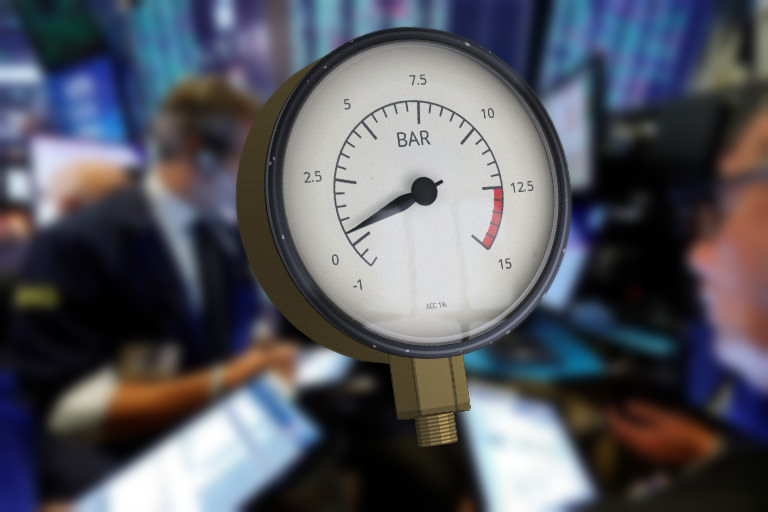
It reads value=0.5 unit=bar
